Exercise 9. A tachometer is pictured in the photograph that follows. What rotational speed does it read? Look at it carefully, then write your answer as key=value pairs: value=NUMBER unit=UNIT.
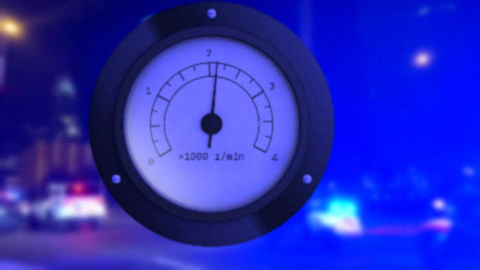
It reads value=2125 unit=rpm
